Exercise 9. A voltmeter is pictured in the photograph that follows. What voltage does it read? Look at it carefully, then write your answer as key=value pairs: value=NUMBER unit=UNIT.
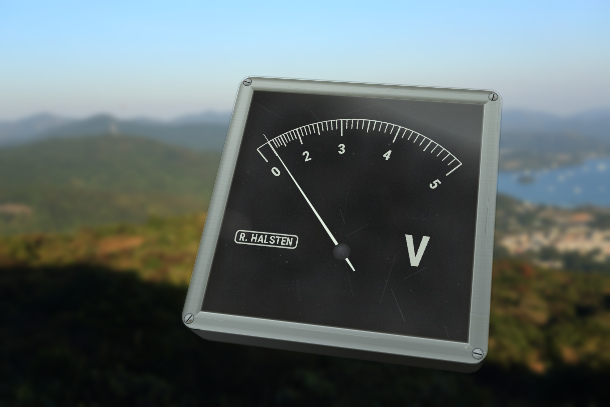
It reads value=1 unit=V
